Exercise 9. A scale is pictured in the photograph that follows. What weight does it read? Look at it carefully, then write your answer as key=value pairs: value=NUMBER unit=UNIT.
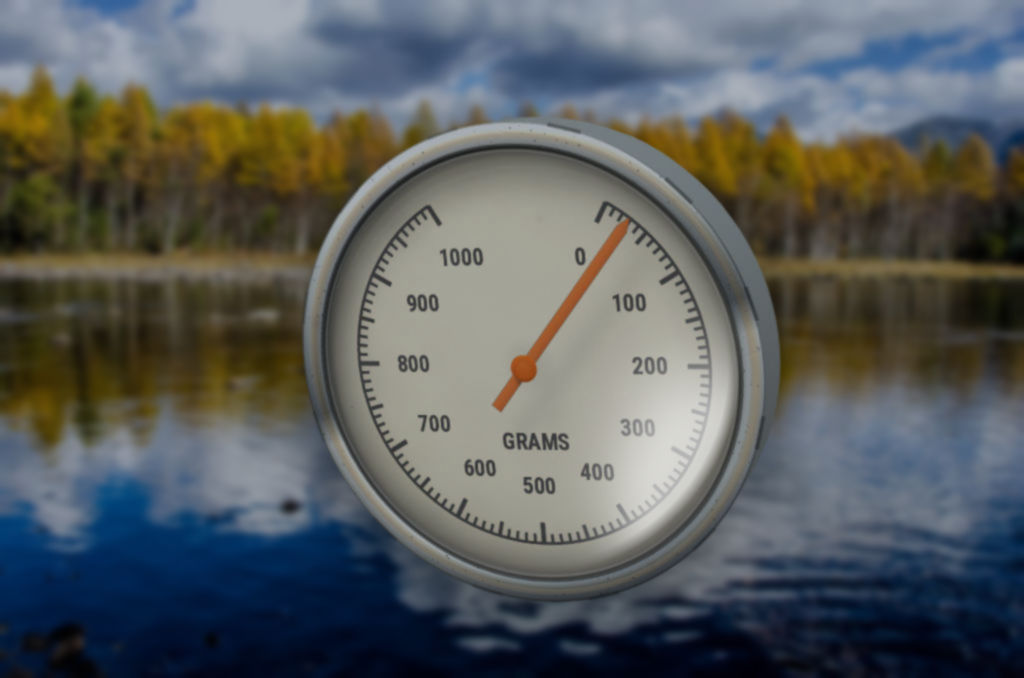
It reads value=30 unit=g
